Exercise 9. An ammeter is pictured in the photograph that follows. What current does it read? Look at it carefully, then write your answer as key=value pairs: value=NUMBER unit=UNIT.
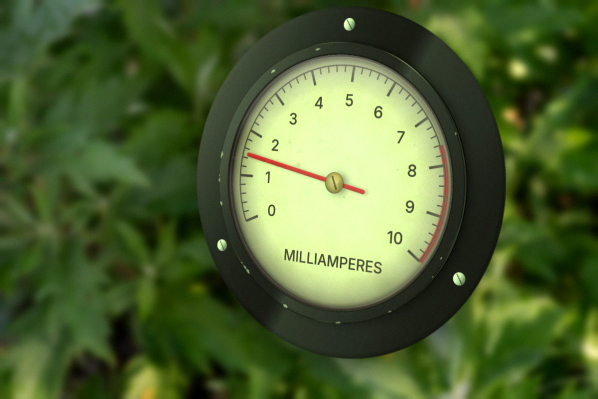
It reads value=1.5 unit=mA
